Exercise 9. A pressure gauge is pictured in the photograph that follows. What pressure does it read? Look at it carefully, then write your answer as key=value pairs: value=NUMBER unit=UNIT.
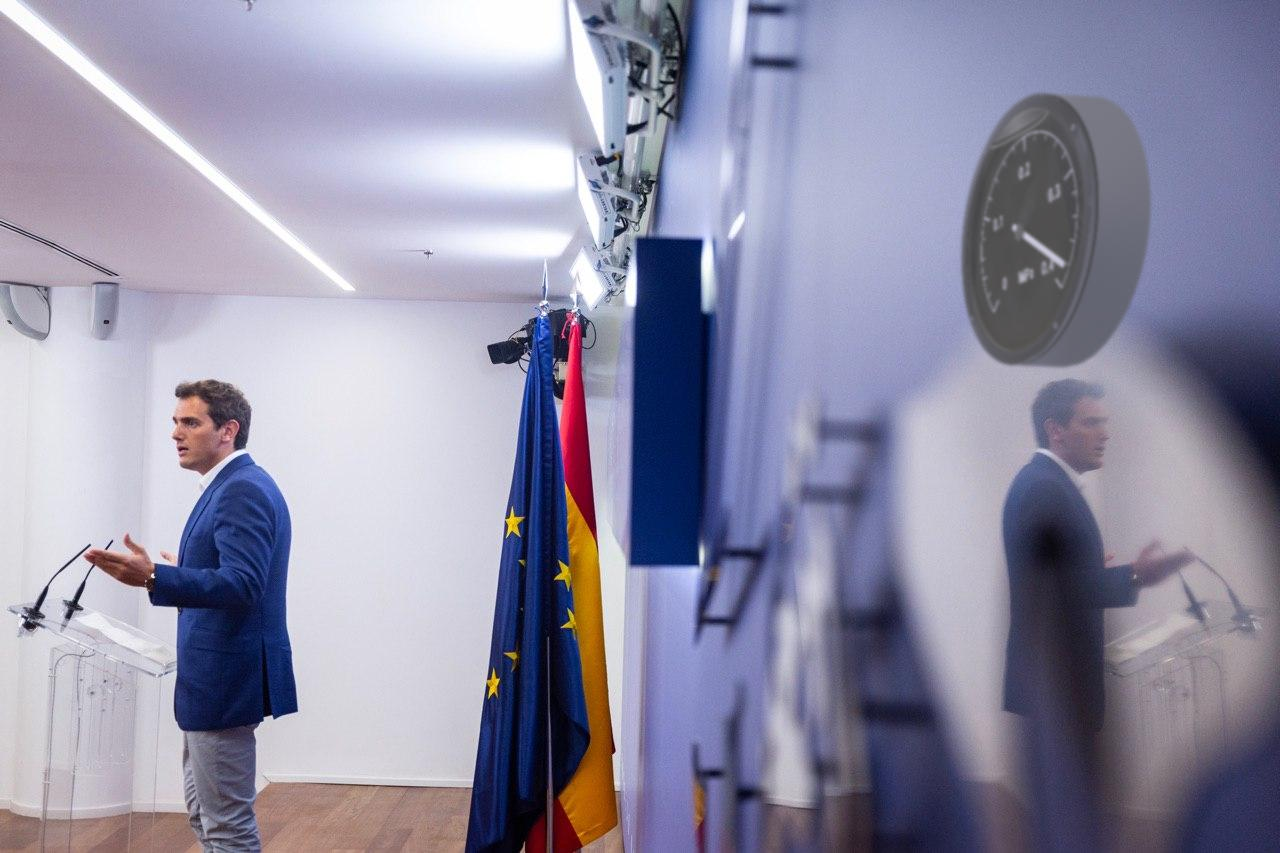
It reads value=0.38 unit=MPa
